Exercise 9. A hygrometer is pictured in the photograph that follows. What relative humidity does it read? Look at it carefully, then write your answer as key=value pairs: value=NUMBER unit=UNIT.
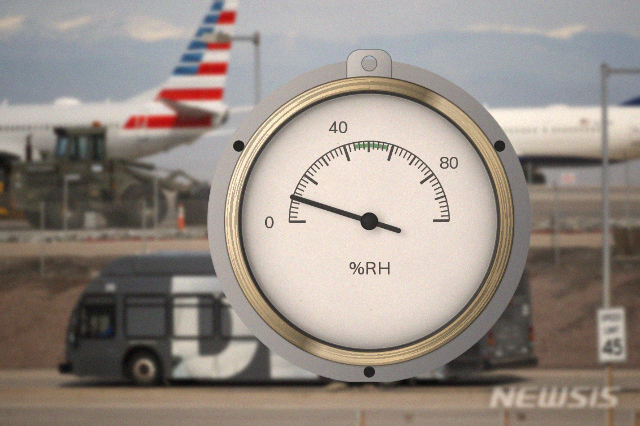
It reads value=10 unit=%
